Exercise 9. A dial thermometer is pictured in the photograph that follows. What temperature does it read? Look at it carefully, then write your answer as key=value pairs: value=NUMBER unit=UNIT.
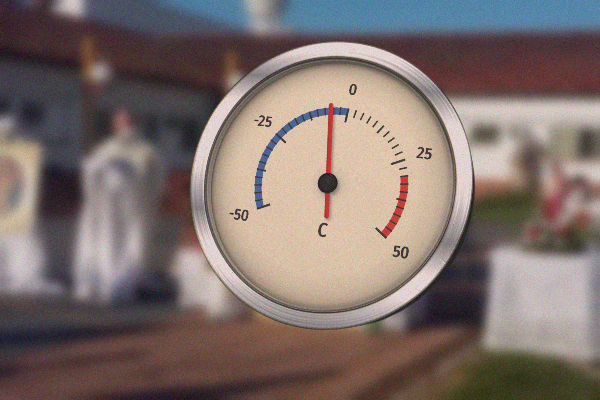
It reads value=-5 unit=°C
